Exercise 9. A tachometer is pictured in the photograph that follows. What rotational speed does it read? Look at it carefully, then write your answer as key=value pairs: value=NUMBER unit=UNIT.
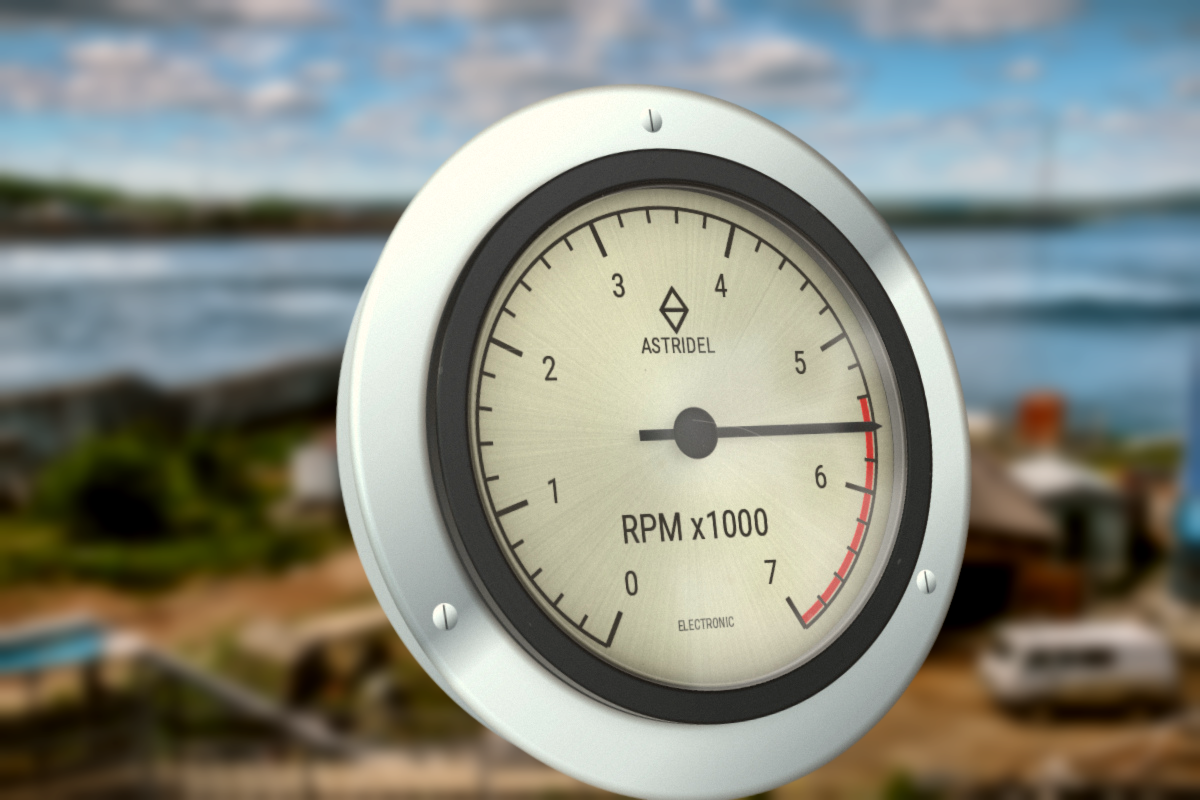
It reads value=5600 unit=rpm
